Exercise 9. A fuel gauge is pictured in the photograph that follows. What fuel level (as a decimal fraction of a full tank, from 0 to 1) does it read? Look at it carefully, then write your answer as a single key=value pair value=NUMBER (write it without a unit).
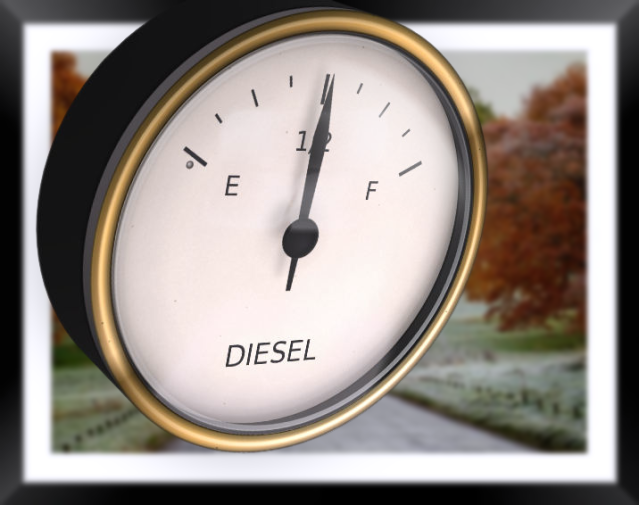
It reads value=0.5
